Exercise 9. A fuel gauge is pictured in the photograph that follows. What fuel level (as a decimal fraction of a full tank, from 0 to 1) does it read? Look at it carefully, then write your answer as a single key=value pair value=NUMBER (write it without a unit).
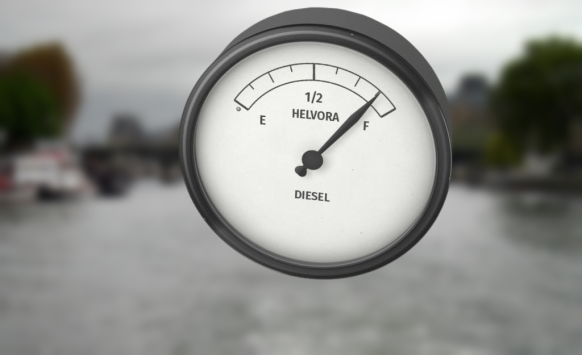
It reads value=0.875
